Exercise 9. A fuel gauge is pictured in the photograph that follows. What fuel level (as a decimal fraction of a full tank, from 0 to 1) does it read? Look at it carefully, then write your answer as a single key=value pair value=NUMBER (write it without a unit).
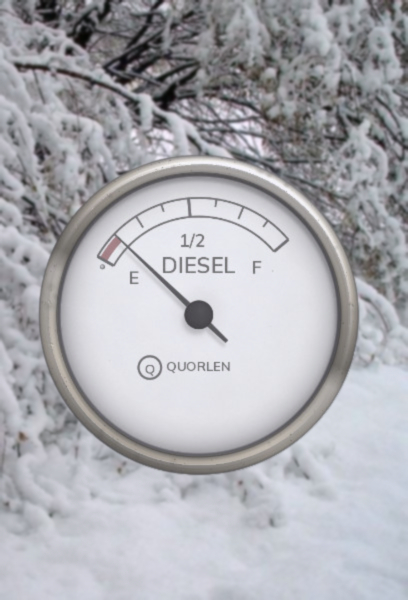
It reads value=0.125
